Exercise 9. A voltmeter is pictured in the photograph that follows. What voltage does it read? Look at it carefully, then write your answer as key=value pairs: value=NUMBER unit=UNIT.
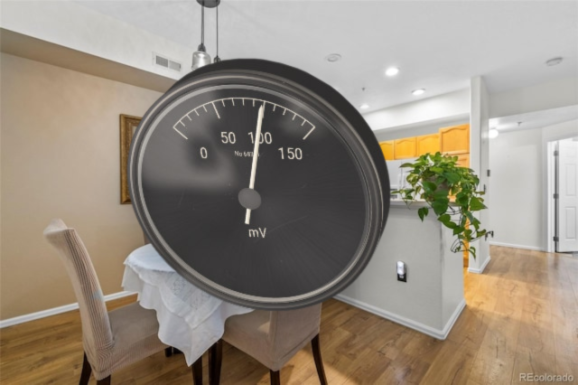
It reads value=100 unit=mV
